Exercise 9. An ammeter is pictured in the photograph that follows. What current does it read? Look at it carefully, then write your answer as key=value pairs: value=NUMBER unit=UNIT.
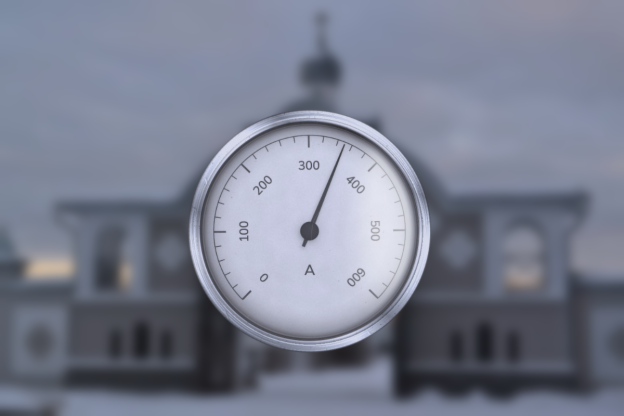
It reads value=350 unit=A
